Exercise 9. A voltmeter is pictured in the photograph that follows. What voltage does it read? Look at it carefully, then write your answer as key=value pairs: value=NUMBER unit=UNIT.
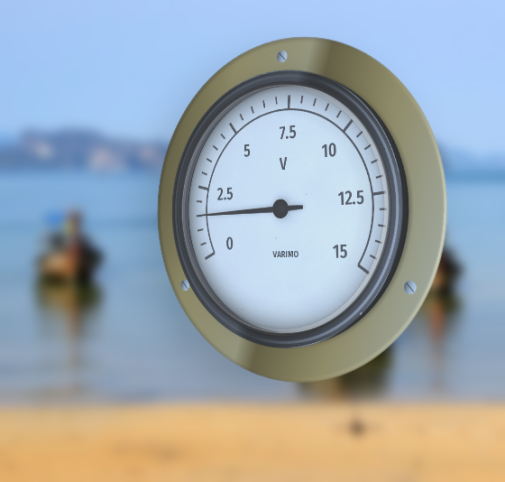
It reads value=1.5 unit=V
